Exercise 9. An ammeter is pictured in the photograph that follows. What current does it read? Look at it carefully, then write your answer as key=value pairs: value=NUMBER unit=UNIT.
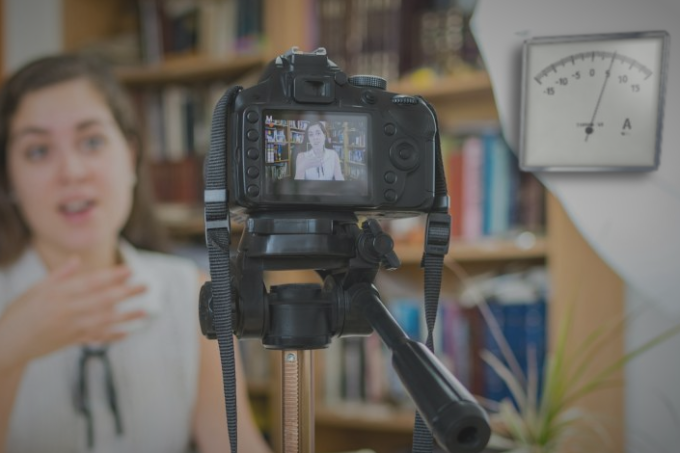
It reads value=5 unit=A
